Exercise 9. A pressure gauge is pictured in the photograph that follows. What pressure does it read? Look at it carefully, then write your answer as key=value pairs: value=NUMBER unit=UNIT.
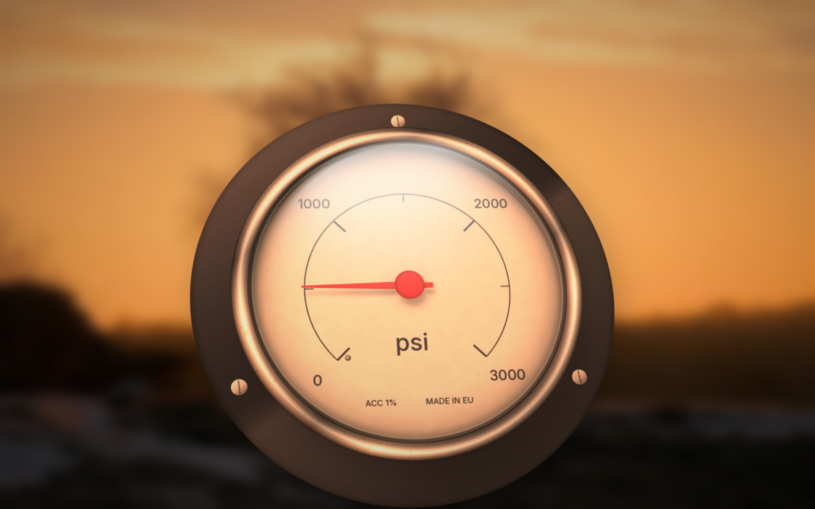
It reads value=500 unit=psi
